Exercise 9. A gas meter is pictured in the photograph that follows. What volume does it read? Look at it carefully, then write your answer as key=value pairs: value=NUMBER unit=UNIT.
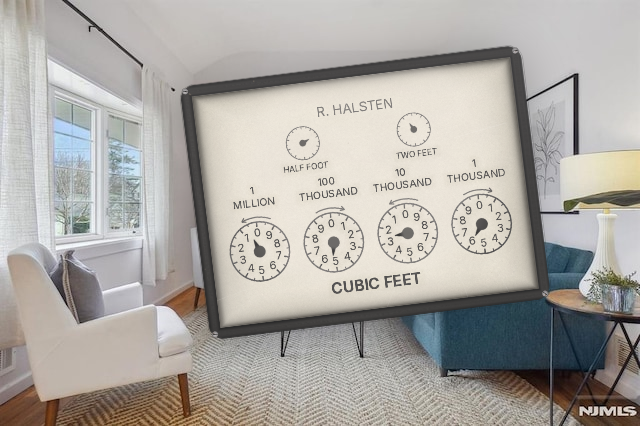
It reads value=52600 unit=ft³
